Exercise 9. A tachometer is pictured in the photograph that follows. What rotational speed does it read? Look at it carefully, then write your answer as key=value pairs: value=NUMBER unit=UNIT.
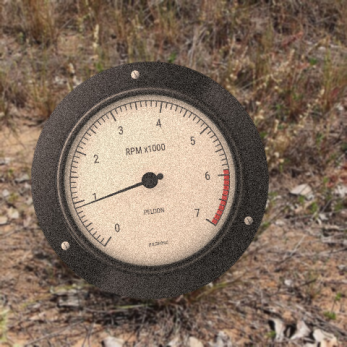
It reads value=900 unit=rpm
